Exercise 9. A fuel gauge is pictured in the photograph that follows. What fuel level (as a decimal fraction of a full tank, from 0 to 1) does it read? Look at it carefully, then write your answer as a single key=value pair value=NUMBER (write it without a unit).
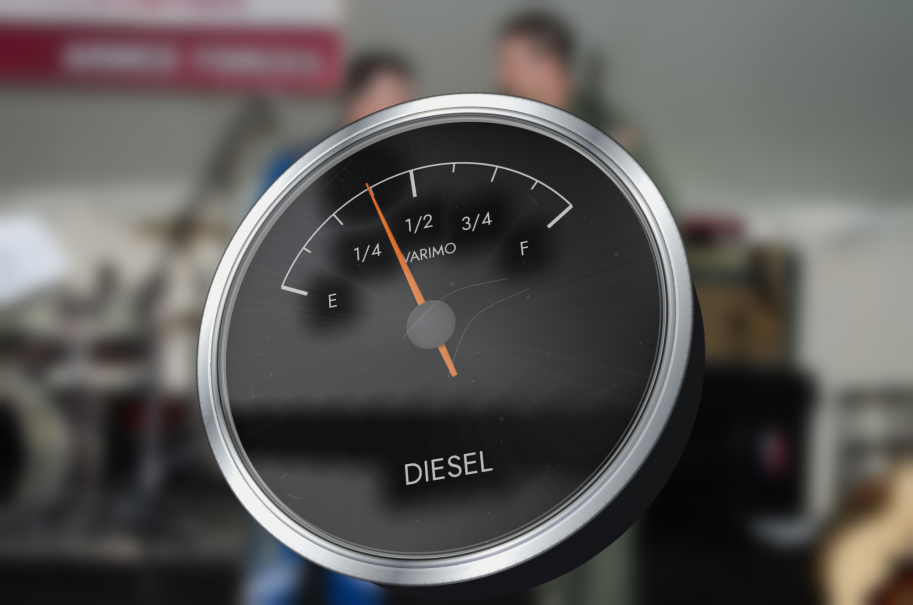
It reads value=0.375
